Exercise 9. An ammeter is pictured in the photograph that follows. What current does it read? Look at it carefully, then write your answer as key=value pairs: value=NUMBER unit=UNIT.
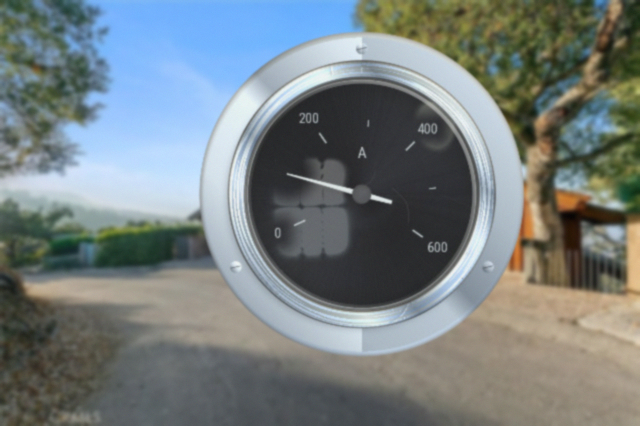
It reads value=100 unit=A
